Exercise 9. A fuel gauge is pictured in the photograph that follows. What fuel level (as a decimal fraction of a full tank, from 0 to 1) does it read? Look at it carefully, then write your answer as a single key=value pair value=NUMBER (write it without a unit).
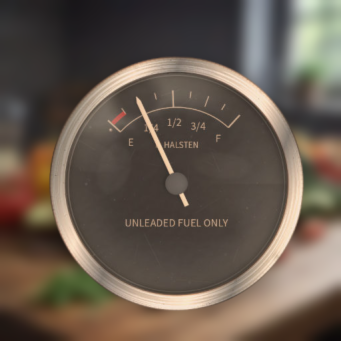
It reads value=0.25
